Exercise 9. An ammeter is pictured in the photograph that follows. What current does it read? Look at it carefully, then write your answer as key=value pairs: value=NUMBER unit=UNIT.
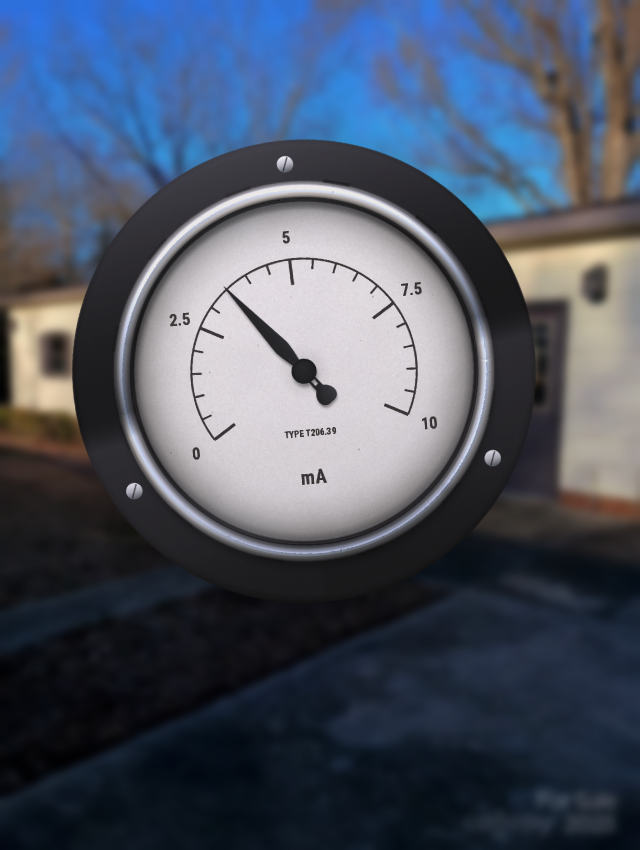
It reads value=3.5 unit=mA
